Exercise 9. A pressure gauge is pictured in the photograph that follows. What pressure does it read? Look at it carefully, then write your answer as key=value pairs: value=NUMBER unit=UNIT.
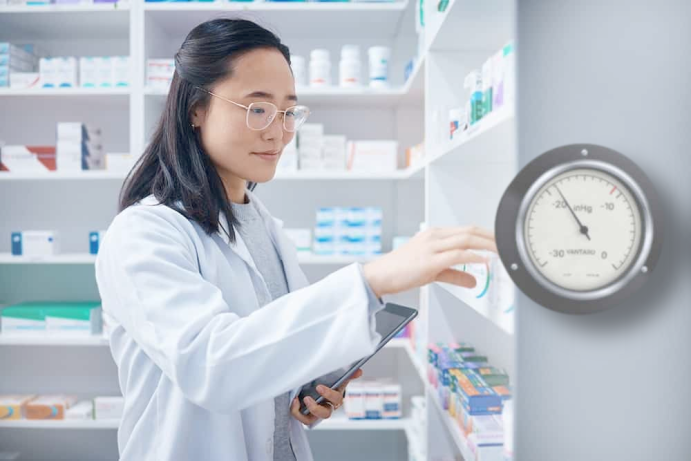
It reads value=-19 unit=inHg
